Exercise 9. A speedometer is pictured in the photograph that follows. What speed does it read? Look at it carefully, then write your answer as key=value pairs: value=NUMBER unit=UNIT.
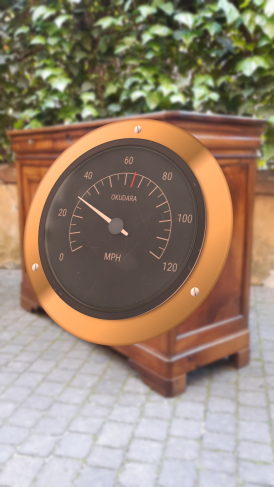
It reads value=30 unit=mph
